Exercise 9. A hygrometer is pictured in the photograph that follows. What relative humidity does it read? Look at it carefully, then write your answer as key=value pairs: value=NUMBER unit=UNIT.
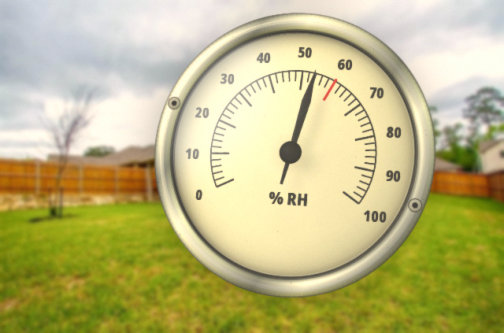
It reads value=54 unit=%
